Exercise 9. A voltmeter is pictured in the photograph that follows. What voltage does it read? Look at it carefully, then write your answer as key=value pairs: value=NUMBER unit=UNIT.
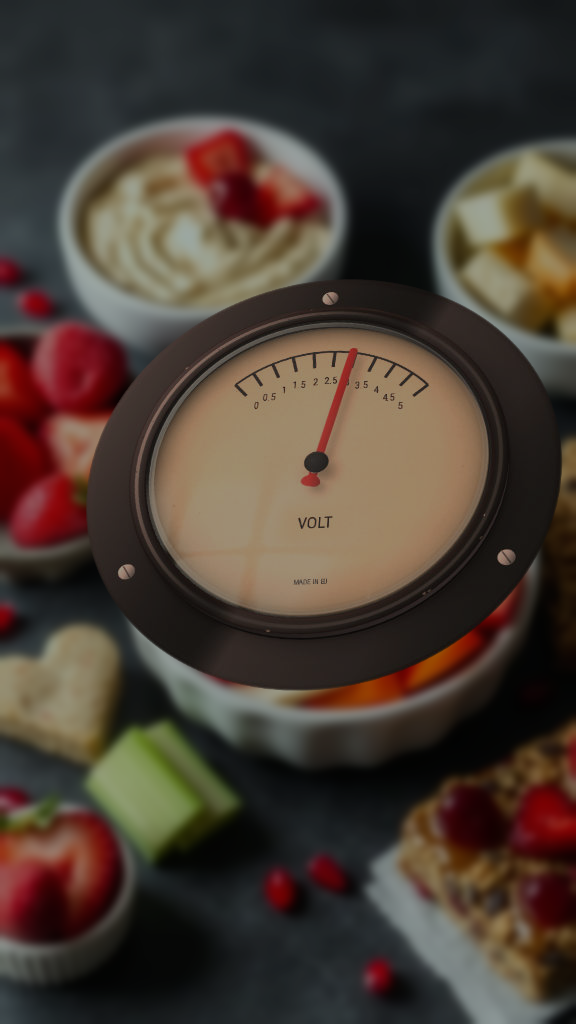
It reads value=3 unit=V
